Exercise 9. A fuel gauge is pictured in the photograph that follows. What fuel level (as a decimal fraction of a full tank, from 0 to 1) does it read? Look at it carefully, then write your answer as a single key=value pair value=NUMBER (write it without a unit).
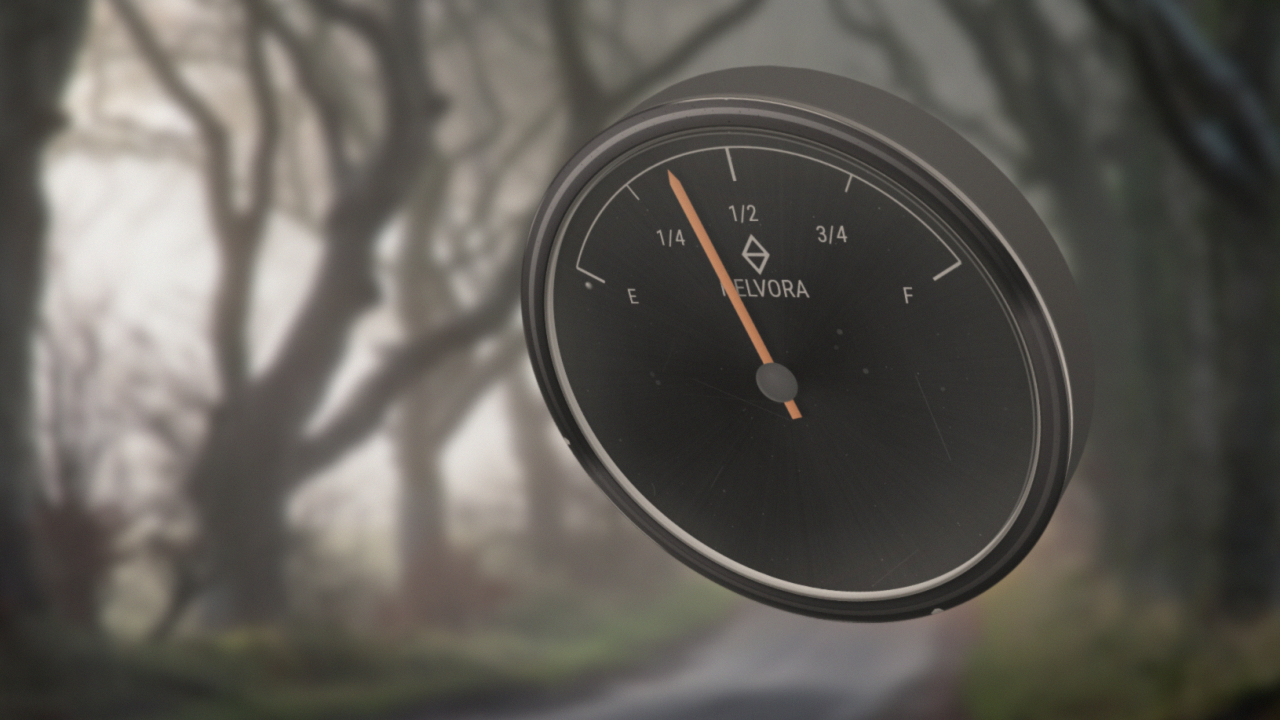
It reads value=0.375
